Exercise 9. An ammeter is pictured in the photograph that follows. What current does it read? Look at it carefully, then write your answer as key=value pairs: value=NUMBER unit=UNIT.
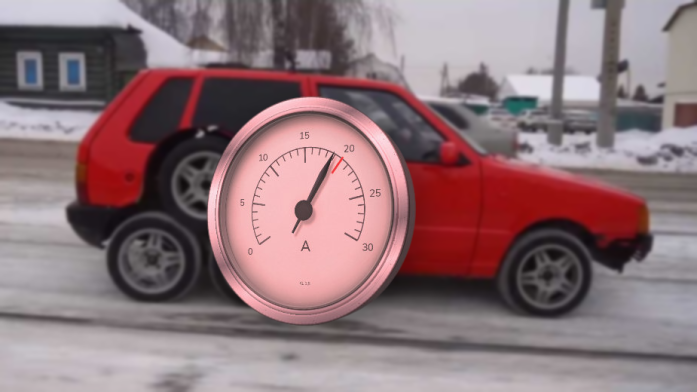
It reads value=19 unit=A
